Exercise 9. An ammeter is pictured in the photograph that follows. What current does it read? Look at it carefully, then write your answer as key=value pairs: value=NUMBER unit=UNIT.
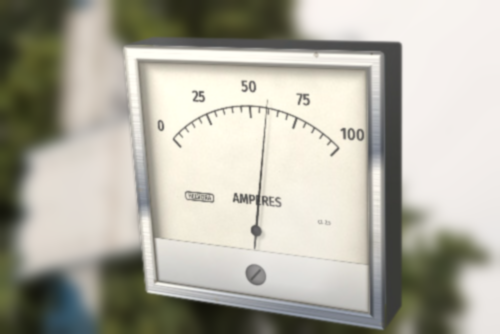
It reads value=60 unit=A
